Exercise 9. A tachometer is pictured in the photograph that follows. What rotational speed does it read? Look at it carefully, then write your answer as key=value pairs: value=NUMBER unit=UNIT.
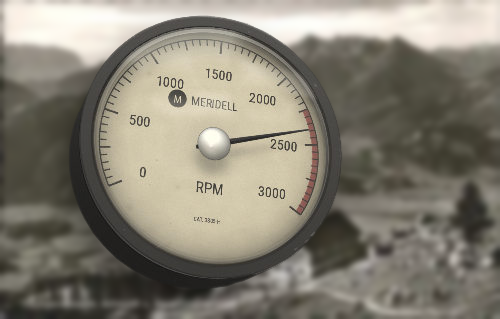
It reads value=2400 unit=rpm
